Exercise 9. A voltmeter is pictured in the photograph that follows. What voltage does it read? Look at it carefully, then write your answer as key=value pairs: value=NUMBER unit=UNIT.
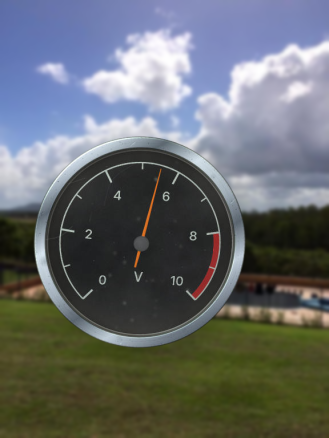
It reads value=5.5 unit=V
